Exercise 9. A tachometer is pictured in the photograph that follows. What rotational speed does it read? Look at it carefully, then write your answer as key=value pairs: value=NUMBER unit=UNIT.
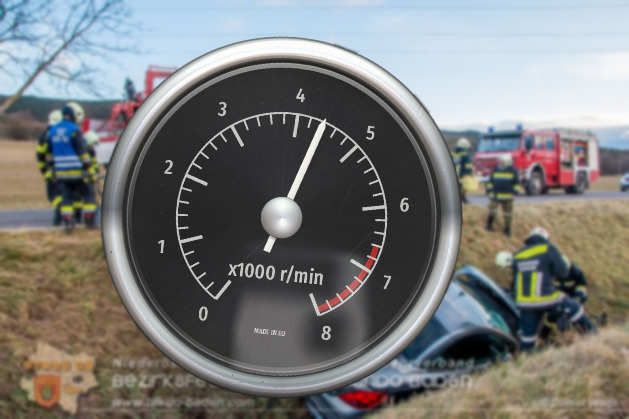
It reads value=4400 unit=rpm
